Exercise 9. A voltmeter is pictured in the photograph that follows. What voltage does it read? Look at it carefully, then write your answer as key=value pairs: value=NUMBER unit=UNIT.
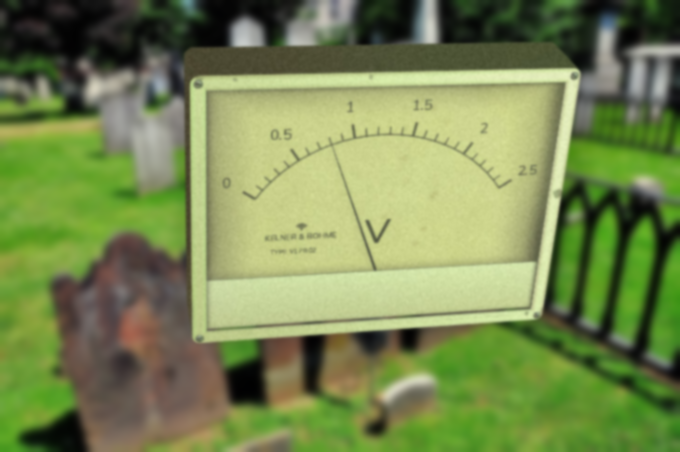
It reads value=0.8 unit=V
